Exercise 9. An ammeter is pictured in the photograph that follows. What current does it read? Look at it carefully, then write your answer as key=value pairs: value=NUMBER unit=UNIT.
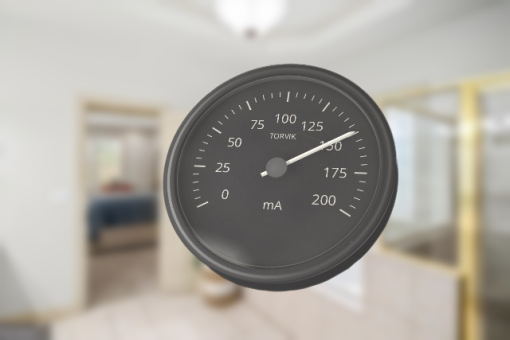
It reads value=150 unit=mA
